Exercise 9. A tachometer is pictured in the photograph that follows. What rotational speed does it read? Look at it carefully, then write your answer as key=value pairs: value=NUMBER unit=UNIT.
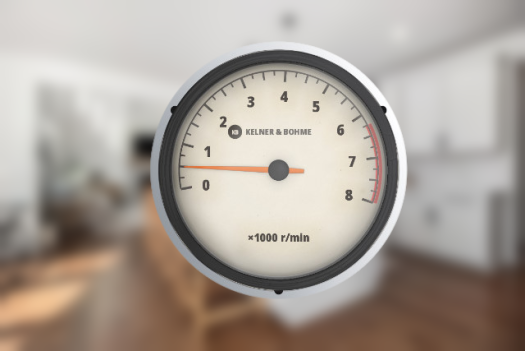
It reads value=500 unit=rpm
